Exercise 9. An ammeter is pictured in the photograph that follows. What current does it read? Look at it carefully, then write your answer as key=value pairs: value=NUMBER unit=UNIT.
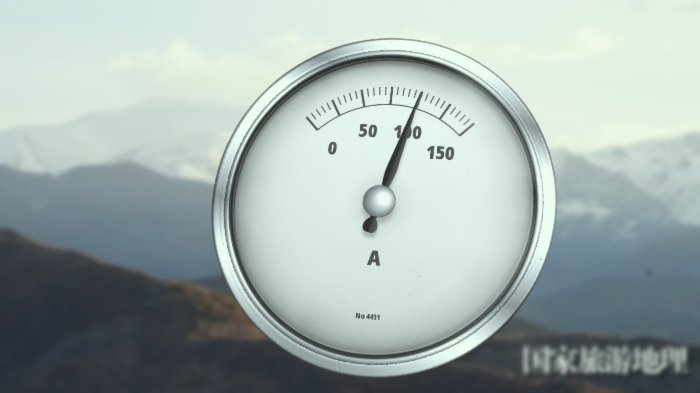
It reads value=100 unit=A
